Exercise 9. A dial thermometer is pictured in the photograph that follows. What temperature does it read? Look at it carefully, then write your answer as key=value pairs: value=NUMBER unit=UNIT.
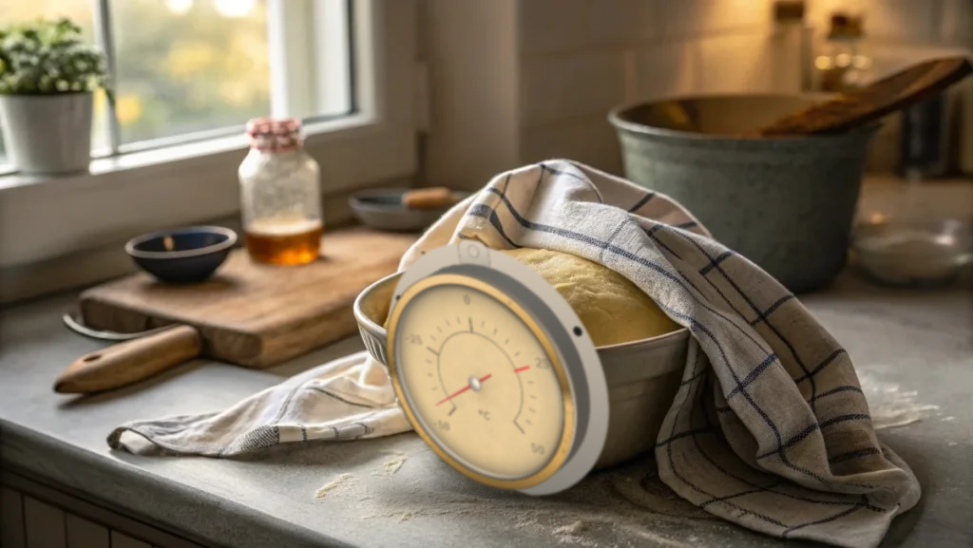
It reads value=-45 unit=°C
